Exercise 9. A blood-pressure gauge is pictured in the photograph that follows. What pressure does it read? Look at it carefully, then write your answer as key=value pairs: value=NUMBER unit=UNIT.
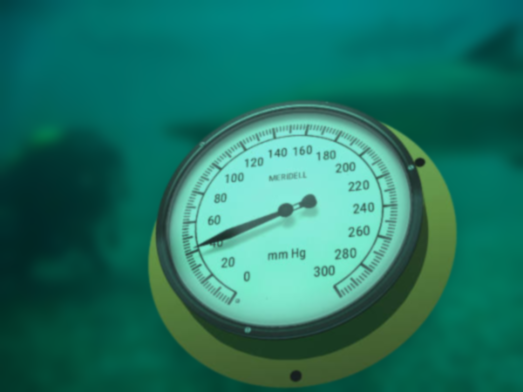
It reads value=40 unit=mmHg
